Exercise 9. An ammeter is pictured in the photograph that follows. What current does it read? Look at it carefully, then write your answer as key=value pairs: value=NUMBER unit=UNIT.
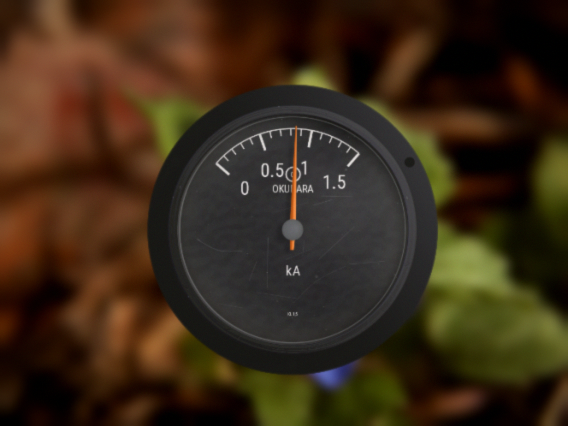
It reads value=0.85 unit=kA
